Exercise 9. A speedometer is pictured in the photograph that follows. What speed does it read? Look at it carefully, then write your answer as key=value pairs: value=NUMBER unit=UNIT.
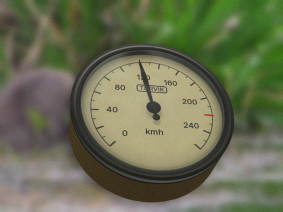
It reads value=120 unit=km/h
